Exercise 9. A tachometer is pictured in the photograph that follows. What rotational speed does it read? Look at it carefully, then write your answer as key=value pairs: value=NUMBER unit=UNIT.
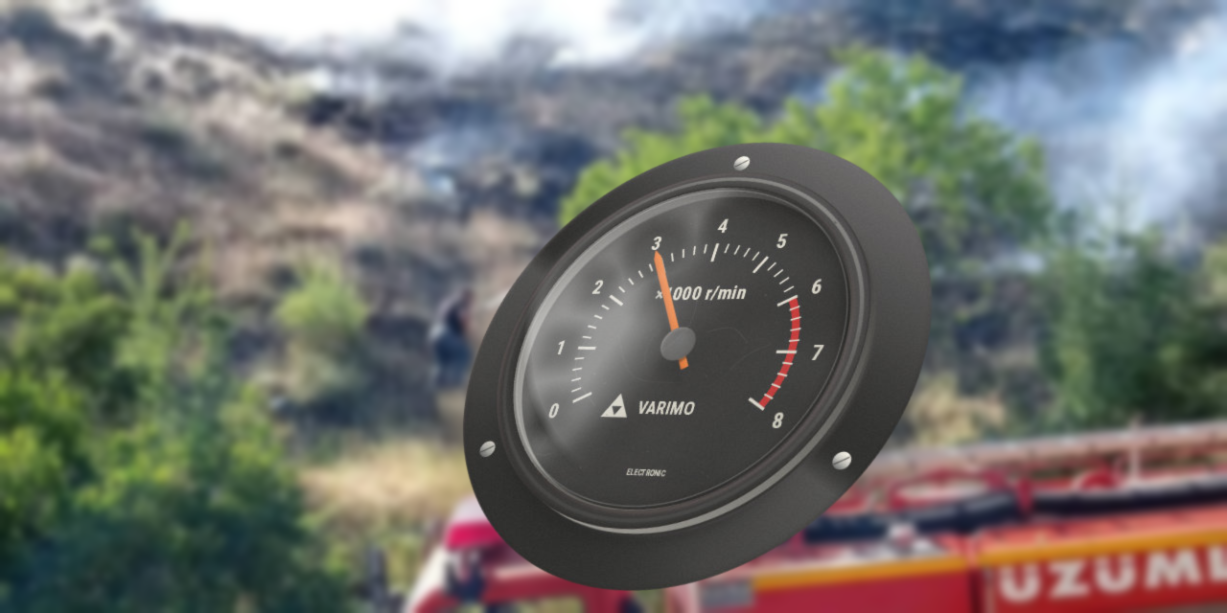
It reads value=3000 unit=rpm
